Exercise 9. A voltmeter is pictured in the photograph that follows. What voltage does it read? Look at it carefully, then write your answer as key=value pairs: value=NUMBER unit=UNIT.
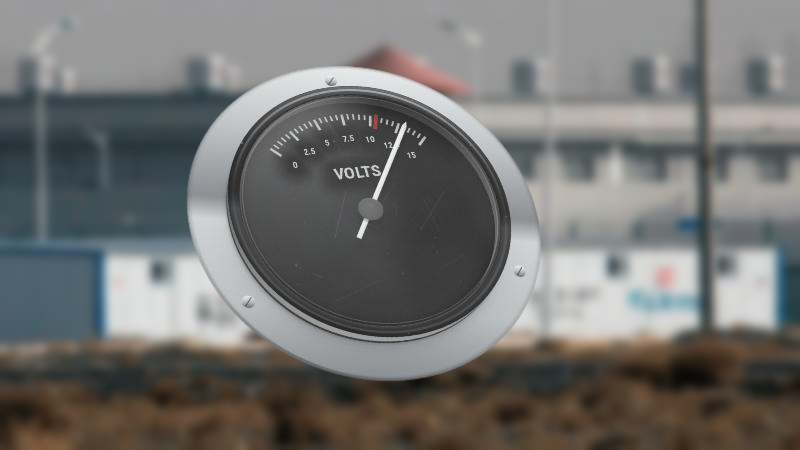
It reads value=13 unit=V
